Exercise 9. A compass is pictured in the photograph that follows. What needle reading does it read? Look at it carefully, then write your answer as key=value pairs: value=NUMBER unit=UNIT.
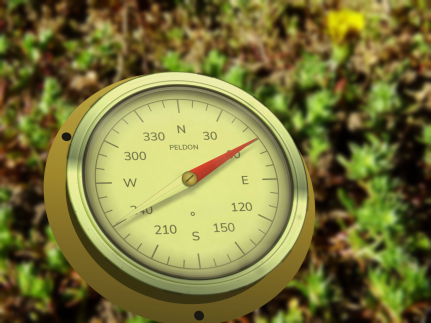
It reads value=60 unit=°
